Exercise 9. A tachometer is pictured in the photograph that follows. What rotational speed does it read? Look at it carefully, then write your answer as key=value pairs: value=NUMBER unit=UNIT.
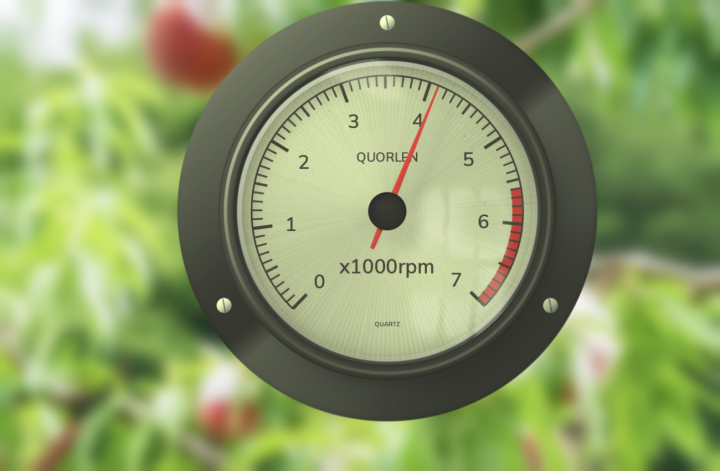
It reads value=4100 unit=rpm
